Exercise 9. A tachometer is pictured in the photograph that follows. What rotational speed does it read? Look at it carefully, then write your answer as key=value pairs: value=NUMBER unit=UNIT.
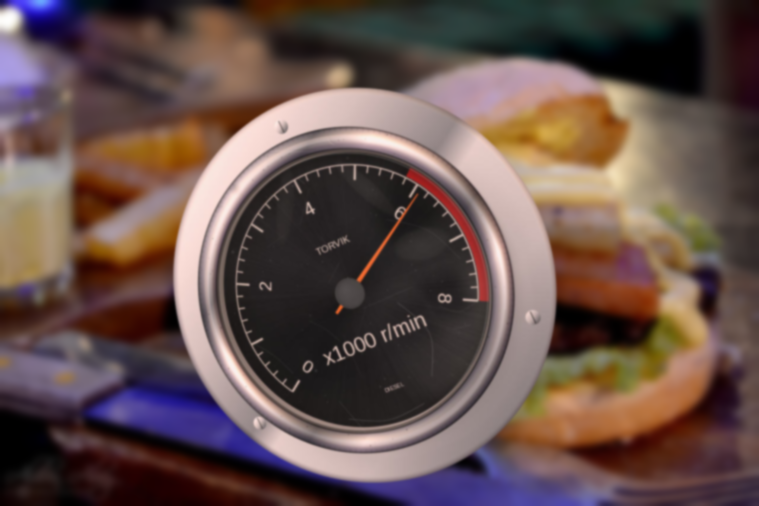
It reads value=6100 unit=rpm
